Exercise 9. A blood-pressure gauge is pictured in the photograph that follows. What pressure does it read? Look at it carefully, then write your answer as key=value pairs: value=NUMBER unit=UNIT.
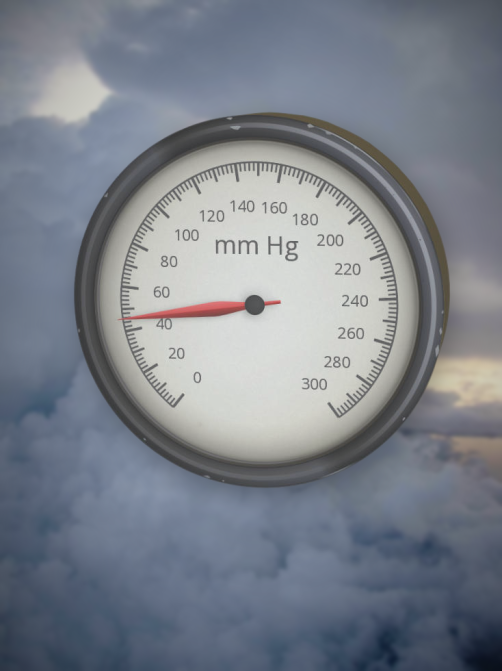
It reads value=46 unit=mmHg
